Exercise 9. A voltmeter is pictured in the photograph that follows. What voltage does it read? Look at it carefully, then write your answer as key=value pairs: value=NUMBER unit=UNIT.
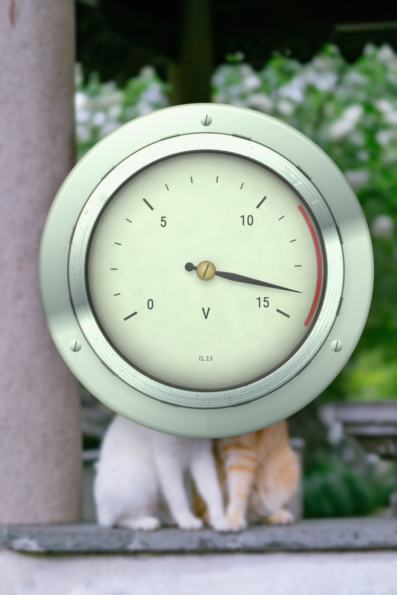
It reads value=14 unit=V
